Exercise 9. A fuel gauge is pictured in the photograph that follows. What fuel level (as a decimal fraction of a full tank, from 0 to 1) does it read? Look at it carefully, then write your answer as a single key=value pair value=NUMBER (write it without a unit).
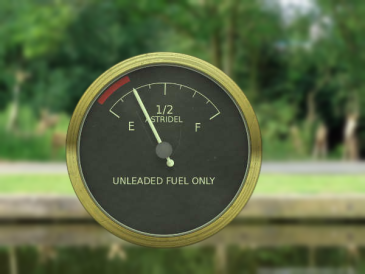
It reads value=0.25
